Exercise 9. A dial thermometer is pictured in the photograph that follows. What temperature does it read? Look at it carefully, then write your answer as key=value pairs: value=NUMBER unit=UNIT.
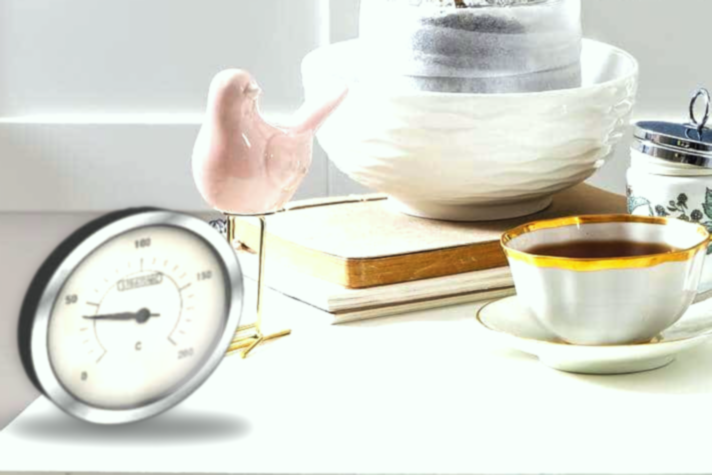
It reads value=40 unit=°C
